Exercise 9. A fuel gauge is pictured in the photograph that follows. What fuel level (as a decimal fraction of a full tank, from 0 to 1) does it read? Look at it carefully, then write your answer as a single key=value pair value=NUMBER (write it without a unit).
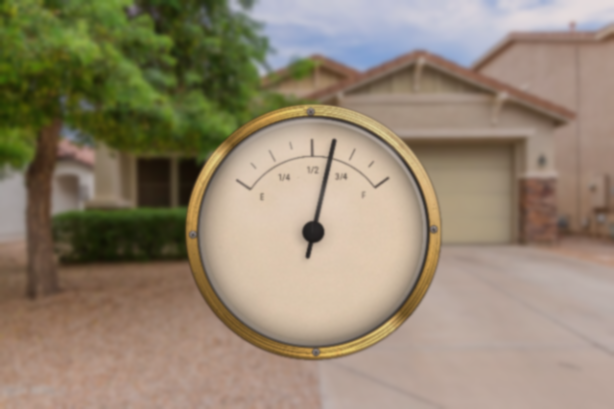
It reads value=0.625
